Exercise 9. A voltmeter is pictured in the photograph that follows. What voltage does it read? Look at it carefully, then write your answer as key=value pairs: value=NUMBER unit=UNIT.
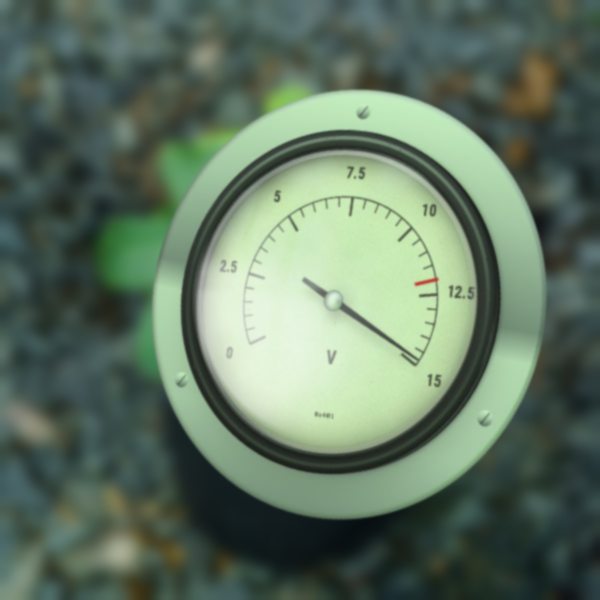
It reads value=14.75 unit=V
